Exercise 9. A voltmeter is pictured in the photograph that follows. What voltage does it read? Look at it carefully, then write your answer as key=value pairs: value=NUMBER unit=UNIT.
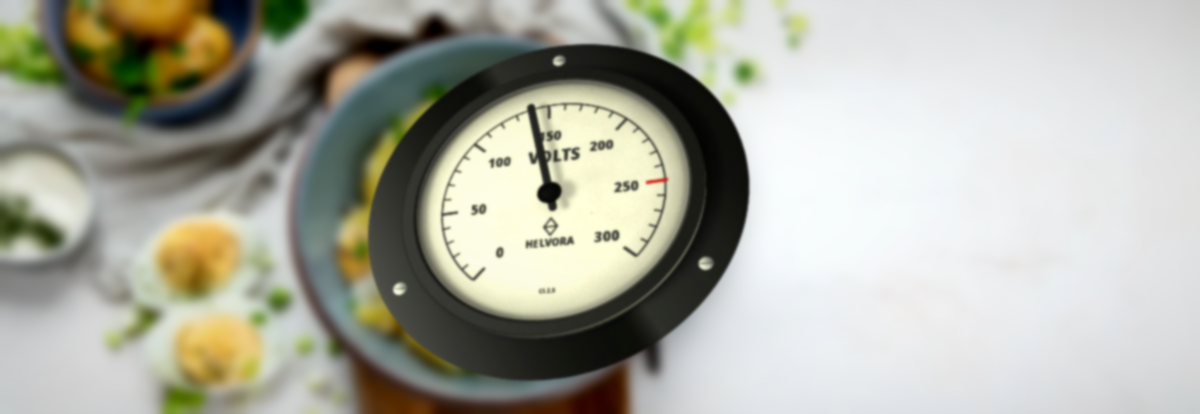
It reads value=140 unit=V
